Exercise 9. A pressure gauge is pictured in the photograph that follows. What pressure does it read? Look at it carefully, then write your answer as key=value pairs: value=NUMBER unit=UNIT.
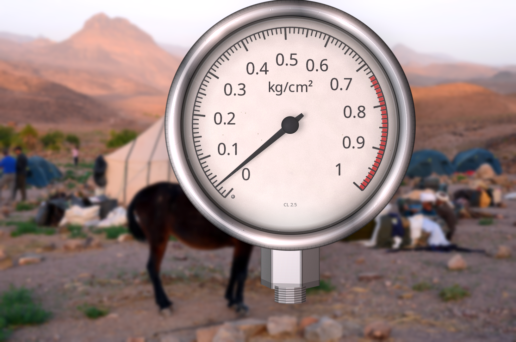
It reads value=0.03 unit=kg/cm²
